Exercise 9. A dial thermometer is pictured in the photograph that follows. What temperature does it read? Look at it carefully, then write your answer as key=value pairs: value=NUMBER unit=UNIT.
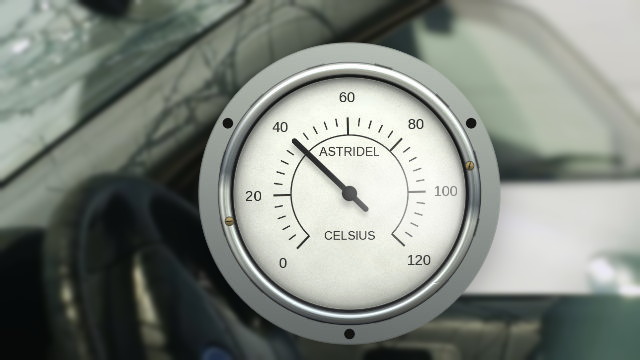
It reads value=40 unit=°C
